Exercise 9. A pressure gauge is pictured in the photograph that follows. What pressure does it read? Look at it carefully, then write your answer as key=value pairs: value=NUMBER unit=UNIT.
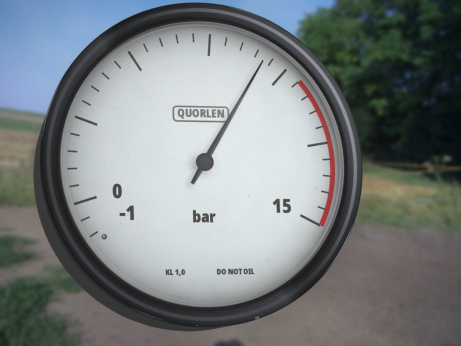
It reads value=9.25 unit=bar
